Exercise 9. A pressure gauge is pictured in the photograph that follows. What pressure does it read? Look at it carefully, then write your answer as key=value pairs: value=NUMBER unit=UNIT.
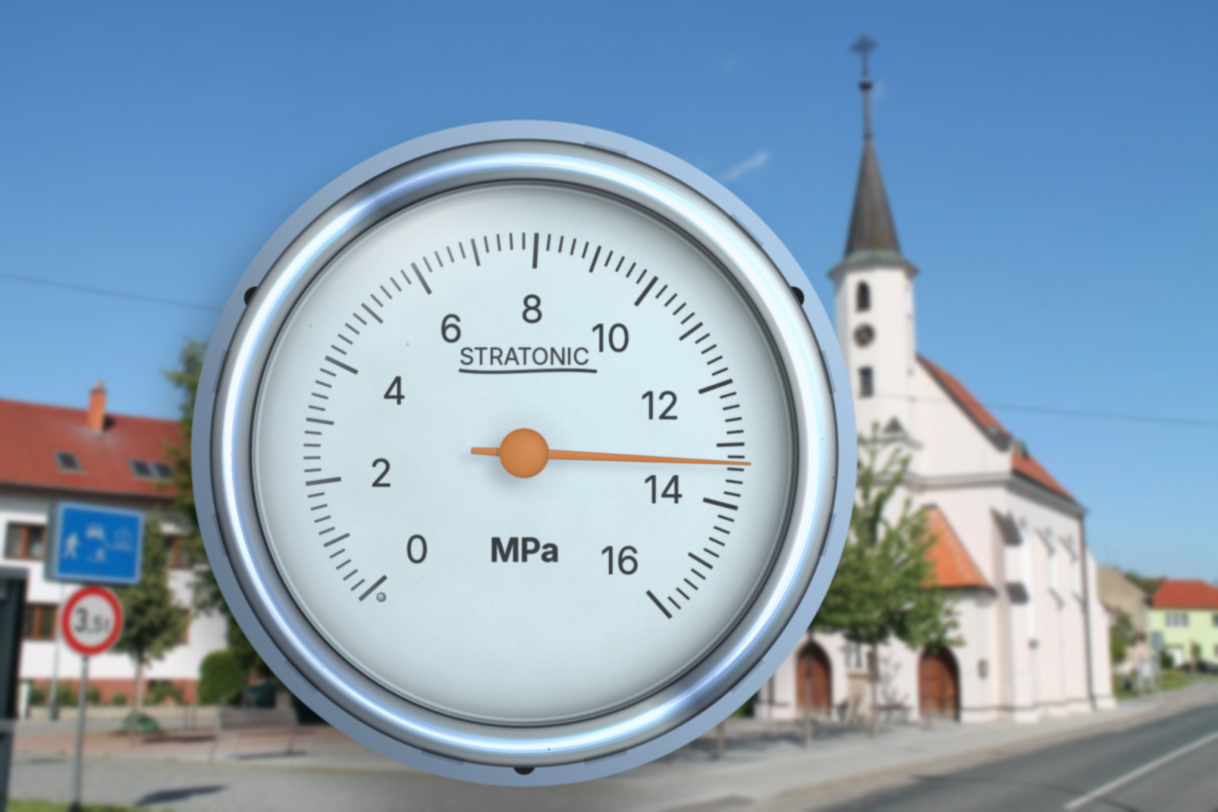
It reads value=13.3 unit=MPa
